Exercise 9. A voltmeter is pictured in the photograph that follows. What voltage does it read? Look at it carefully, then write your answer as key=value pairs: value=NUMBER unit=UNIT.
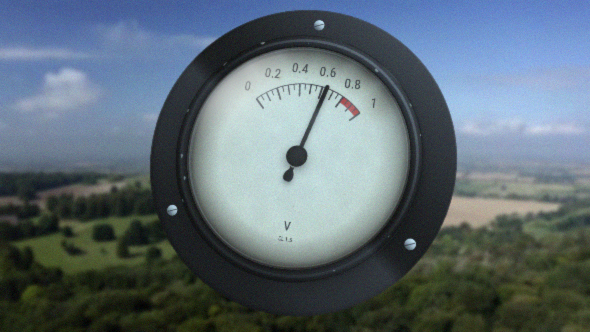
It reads value=0.65 unit=V
